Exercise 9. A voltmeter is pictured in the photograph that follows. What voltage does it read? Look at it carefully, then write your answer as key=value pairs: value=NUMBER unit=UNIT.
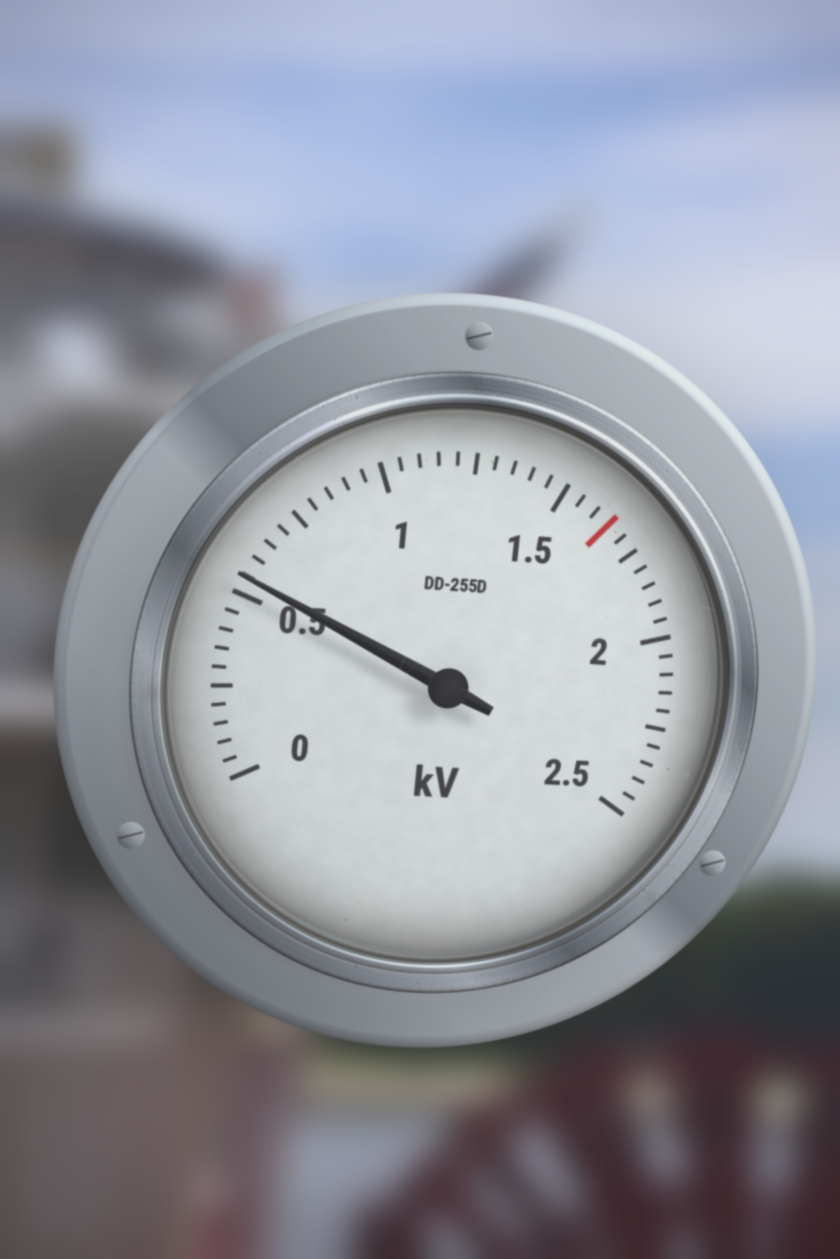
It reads value=0.55 unit=kV
